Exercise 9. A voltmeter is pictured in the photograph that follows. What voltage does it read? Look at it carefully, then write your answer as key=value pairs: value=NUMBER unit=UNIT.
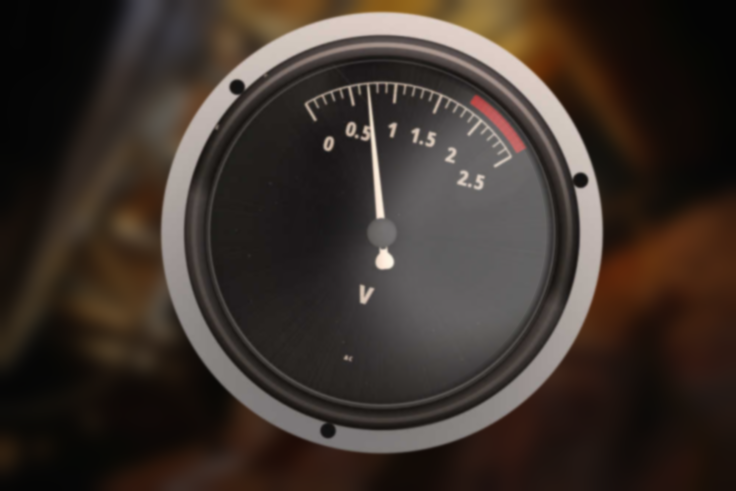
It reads value=0.7 unit=V
